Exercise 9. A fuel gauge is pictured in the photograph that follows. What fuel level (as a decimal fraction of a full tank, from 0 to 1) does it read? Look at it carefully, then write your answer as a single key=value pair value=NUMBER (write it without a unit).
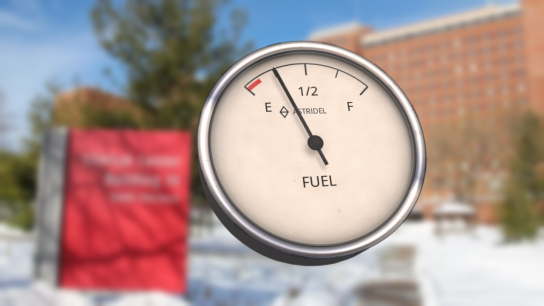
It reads value=0.25
